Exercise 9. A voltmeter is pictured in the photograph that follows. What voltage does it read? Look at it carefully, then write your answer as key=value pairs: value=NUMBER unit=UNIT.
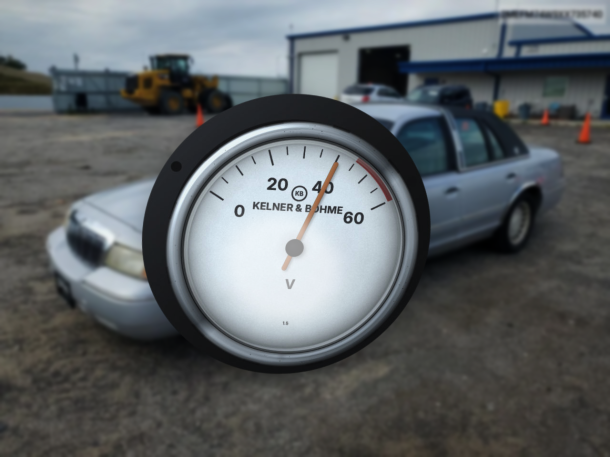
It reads value=40 unit=V
